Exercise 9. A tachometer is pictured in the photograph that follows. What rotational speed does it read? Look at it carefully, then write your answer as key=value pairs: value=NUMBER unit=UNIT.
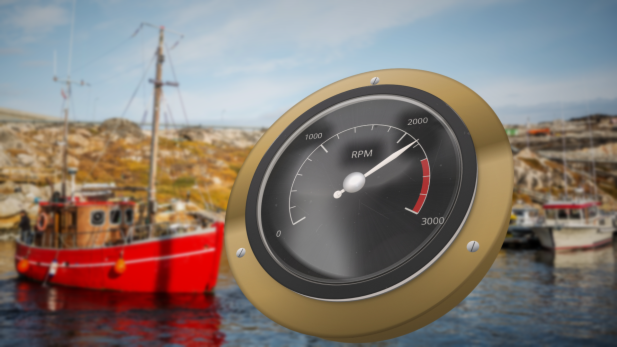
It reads value=2200 unit=rpm
